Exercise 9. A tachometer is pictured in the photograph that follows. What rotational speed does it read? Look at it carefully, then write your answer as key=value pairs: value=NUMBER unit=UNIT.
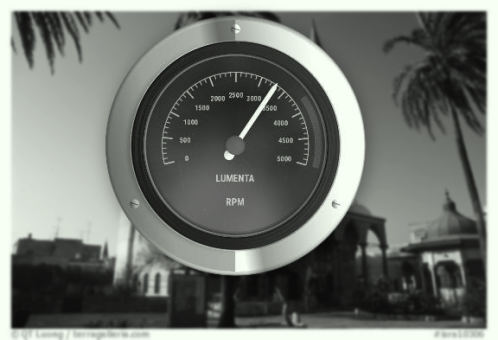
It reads value=3300 unit=rpm
